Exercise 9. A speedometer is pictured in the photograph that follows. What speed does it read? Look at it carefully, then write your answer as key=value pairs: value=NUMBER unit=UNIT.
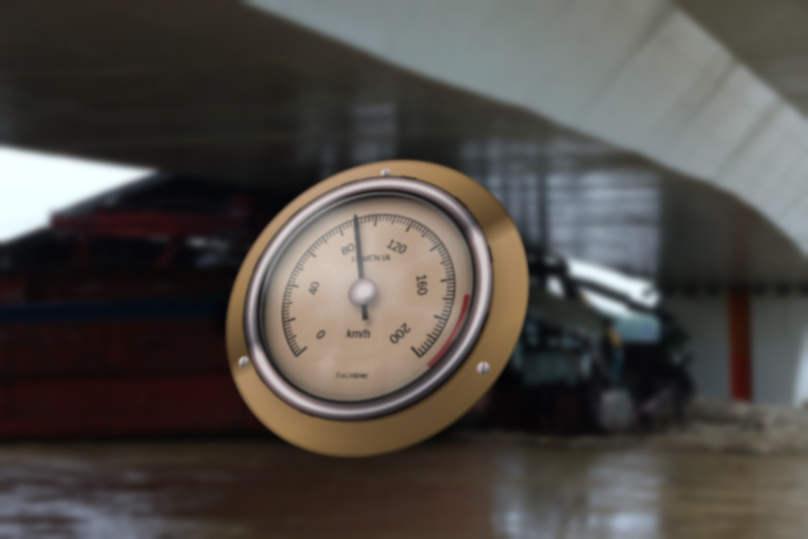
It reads value=90 unit=km/h
